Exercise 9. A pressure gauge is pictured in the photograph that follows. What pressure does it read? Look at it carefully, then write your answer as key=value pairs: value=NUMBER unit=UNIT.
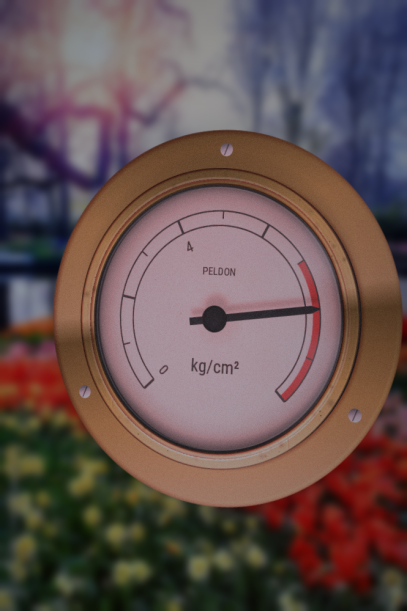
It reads value=8 unit=kg/cm²
